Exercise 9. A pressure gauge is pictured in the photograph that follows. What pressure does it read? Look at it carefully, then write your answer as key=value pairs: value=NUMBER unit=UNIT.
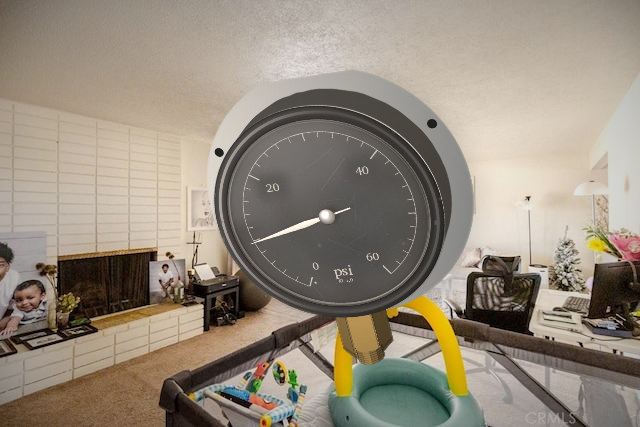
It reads value=10 unit=psi
